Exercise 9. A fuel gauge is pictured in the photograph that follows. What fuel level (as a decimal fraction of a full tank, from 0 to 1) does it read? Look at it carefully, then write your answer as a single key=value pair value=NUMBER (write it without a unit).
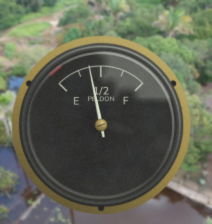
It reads value=0.375
